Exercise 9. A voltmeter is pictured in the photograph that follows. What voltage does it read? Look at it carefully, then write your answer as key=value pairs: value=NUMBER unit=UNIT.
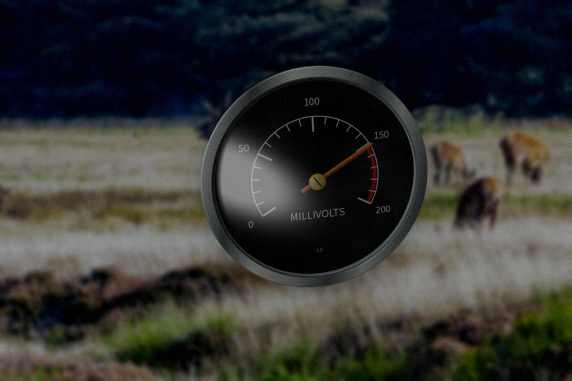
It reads value=150 unit=mV
